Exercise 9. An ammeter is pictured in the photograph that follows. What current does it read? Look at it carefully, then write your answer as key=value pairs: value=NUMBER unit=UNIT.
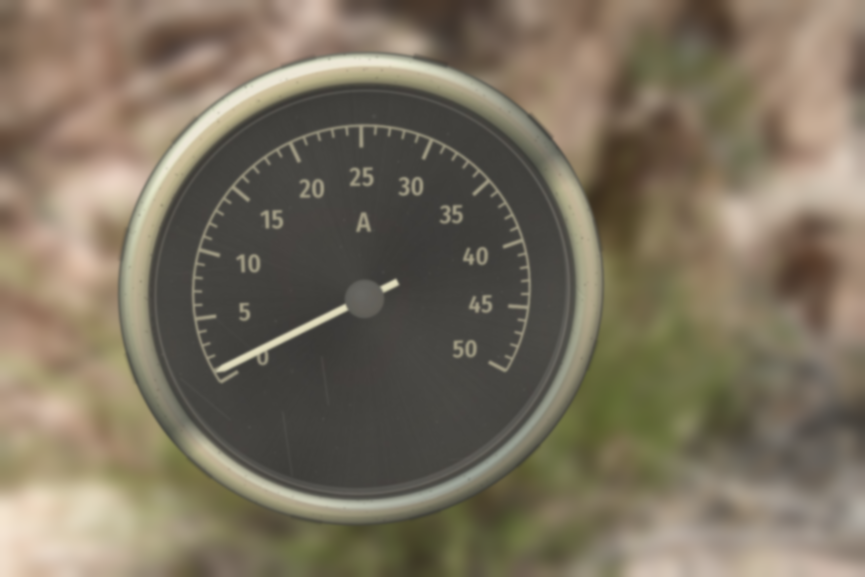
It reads value=1 unit=A
